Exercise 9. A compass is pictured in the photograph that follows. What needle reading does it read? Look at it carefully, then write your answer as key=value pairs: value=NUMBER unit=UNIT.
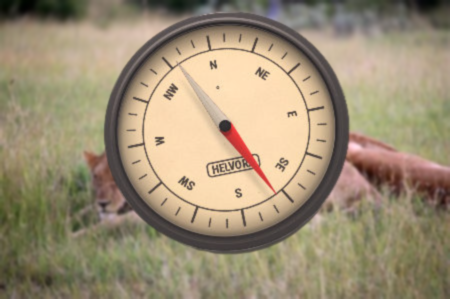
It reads value=155 unit=°
